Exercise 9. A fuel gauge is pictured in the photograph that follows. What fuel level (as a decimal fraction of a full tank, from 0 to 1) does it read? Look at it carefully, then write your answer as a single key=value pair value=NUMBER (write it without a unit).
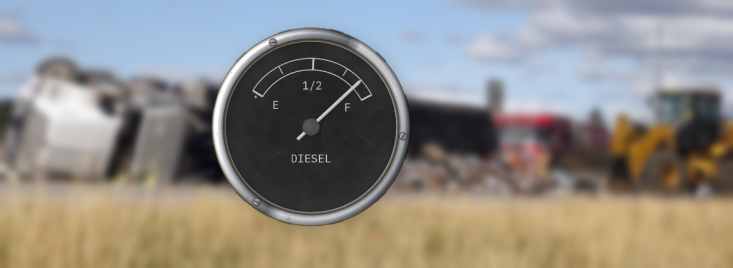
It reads value=0.875
